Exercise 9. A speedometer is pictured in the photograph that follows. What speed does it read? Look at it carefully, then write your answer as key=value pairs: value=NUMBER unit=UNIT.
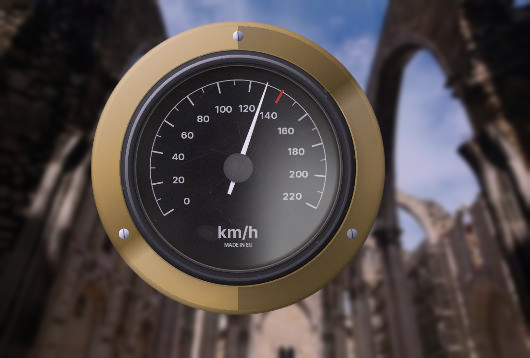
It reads value=130 unit=km/h
